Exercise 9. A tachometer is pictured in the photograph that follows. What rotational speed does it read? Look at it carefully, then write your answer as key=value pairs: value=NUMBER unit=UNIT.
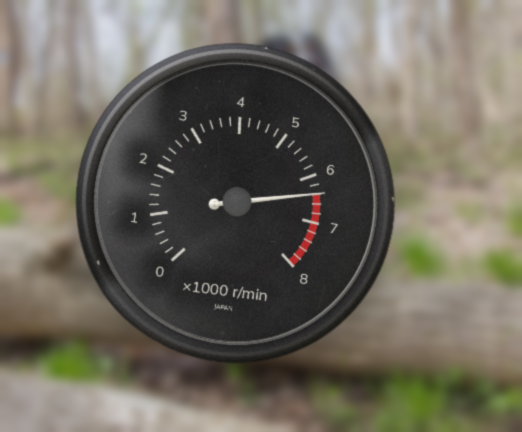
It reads value=6400 unit=rpm
